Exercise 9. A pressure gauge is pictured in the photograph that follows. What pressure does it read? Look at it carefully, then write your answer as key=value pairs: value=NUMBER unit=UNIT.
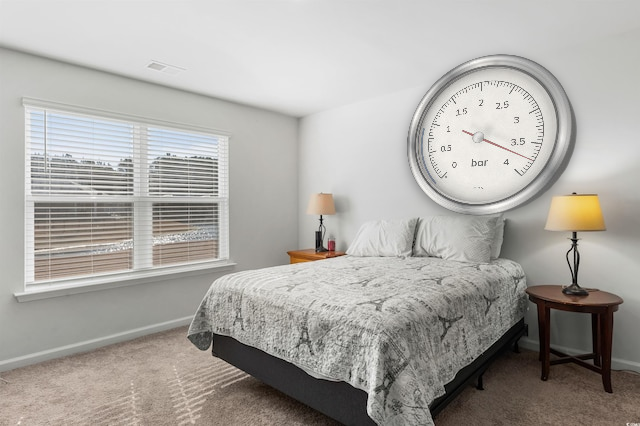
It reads value=3.75 unit=bar
